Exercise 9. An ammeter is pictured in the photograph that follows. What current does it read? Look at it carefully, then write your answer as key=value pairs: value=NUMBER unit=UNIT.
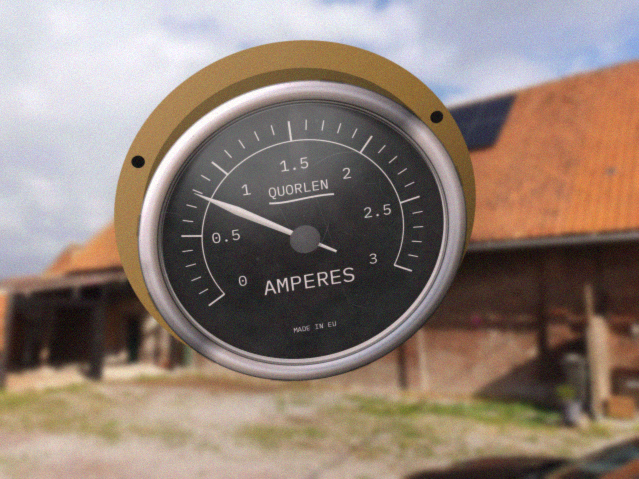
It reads value=0.8 unit=A
